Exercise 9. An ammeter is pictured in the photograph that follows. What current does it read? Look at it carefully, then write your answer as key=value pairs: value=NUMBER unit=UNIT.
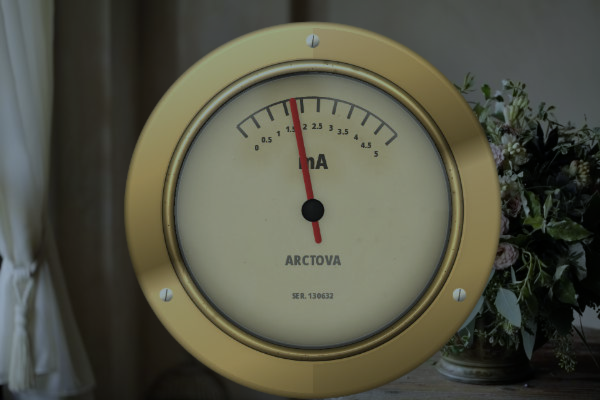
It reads value=1.75 unit=mA
